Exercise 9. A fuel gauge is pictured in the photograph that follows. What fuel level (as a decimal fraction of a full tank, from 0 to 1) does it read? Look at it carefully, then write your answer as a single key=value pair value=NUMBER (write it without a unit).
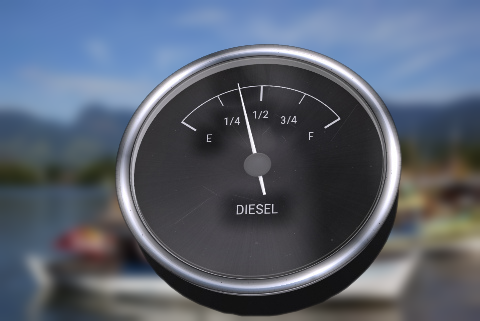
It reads value=0.375
